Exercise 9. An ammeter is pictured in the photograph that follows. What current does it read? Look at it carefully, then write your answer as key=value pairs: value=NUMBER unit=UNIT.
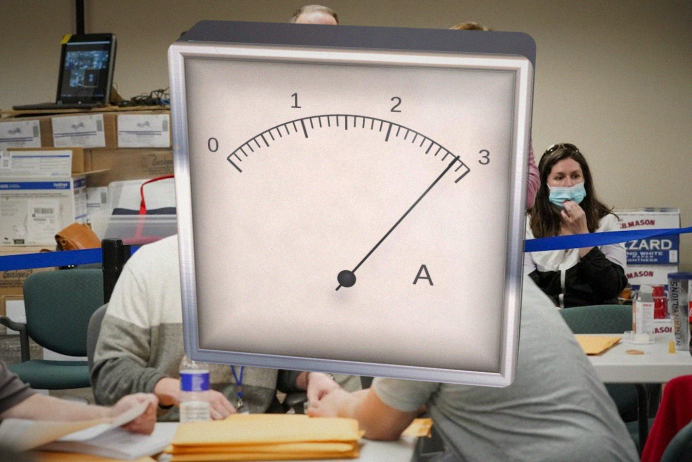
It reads value=2.8 unit=A
